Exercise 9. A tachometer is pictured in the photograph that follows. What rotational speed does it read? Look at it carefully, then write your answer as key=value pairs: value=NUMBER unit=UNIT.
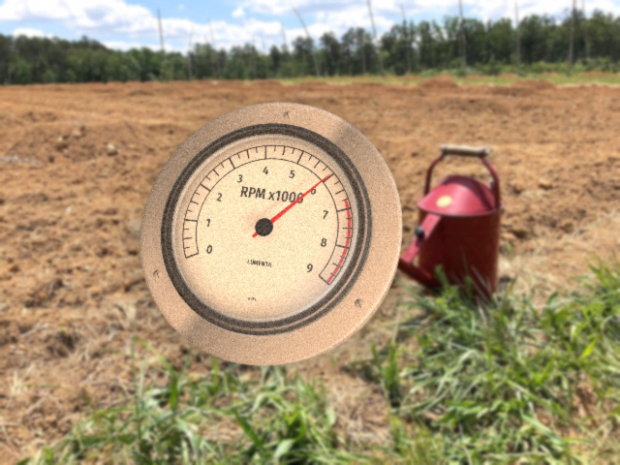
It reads value=6000 unit=rpm
